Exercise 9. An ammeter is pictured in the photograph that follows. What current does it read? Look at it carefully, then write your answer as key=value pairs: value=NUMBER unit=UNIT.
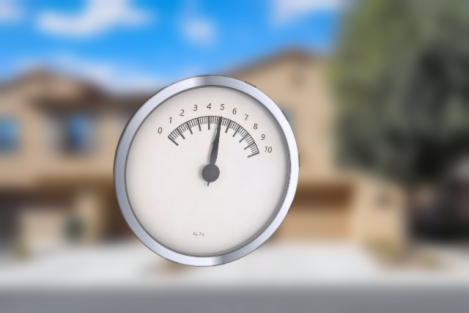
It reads value=5 unit=A
